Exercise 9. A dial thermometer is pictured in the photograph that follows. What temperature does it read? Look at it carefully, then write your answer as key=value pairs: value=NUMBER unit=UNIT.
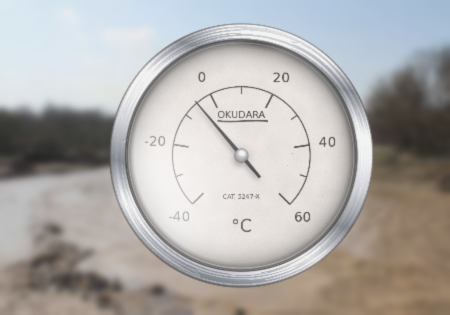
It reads value=-5 unit=°C
